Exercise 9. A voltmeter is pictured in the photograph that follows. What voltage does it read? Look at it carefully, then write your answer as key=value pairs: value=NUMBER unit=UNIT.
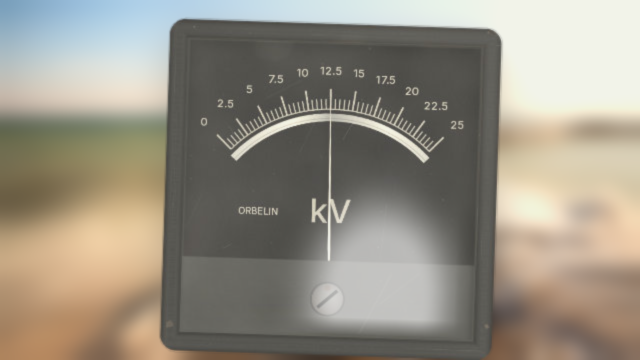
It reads value=12.5 unit=kV
